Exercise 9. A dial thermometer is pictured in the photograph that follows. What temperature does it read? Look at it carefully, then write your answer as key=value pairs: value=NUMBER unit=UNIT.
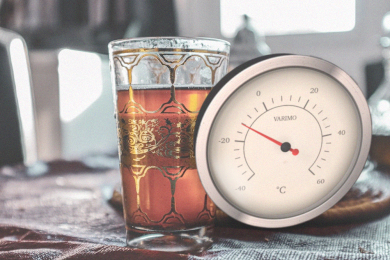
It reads value=-12 unit=°C
